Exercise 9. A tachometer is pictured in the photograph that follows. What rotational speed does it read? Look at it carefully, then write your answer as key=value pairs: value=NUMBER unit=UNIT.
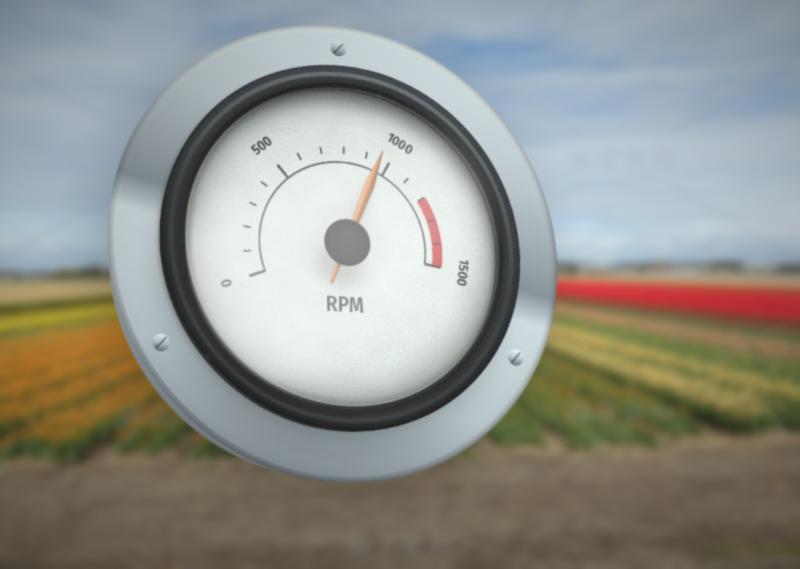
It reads value=950 unit=rpm
